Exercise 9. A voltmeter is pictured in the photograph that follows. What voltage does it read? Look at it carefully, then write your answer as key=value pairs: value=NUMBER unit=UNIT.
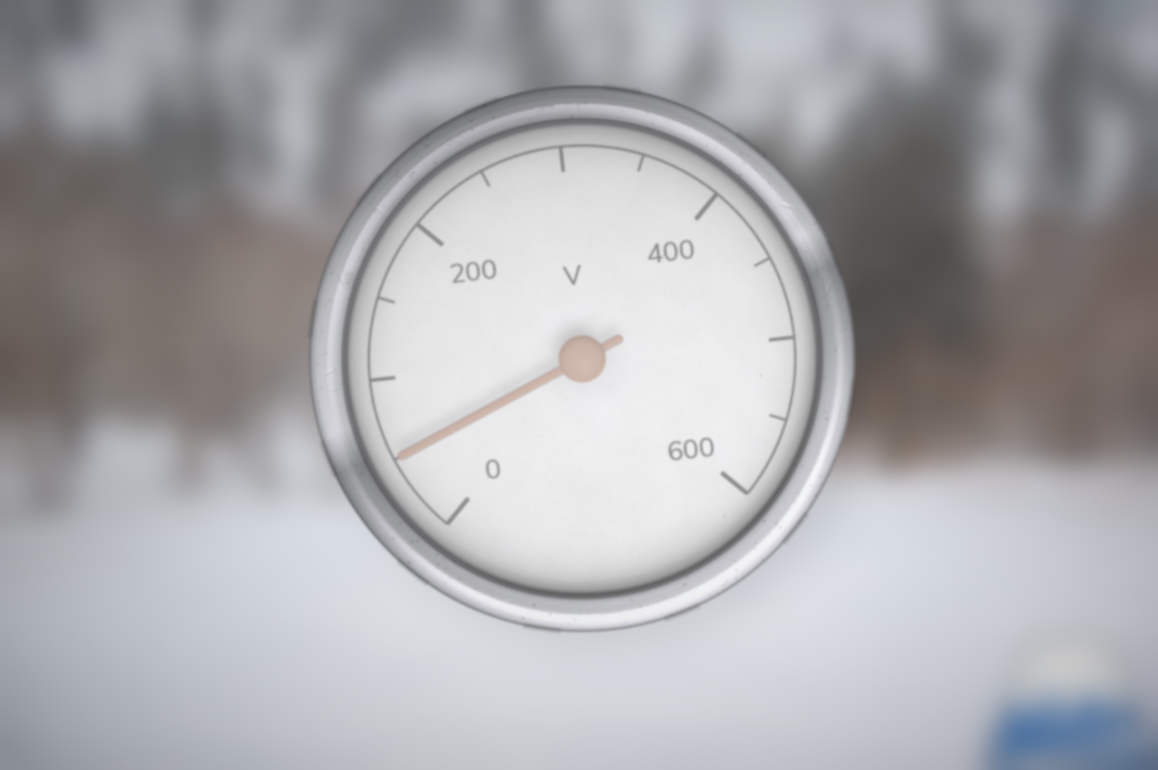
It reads value=50 unit=V
